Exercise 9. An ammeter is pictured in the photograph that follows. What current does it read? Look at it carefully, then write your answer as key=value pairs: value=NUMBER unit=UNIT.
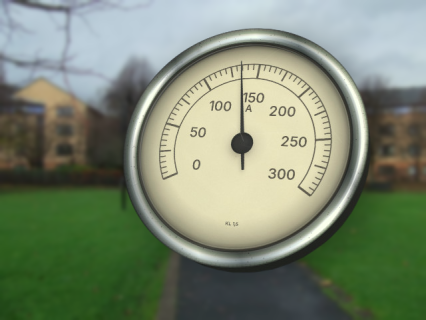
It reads value=135 unit=A
